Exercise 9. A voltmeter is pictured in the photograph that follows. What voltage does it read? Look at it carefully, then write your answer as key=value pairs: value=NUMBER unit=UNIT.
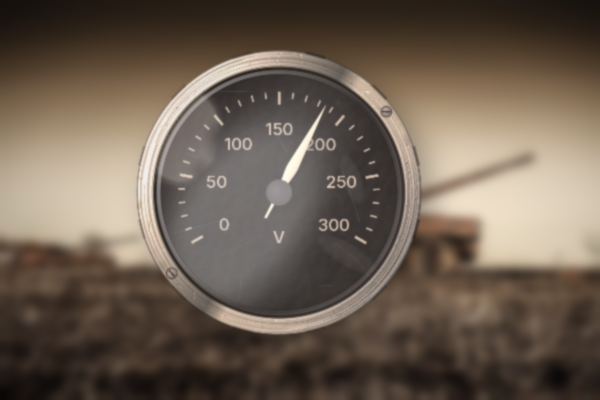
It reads value=185 unit=V
